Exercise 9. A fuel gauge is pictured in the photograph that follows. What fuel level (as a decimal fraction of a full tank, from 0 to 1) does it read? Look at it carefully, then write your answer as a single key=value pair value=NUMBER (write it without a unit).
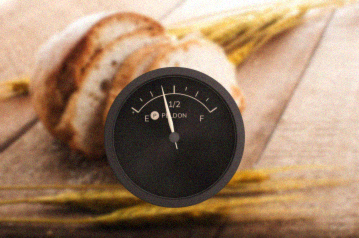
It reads value=0.375
